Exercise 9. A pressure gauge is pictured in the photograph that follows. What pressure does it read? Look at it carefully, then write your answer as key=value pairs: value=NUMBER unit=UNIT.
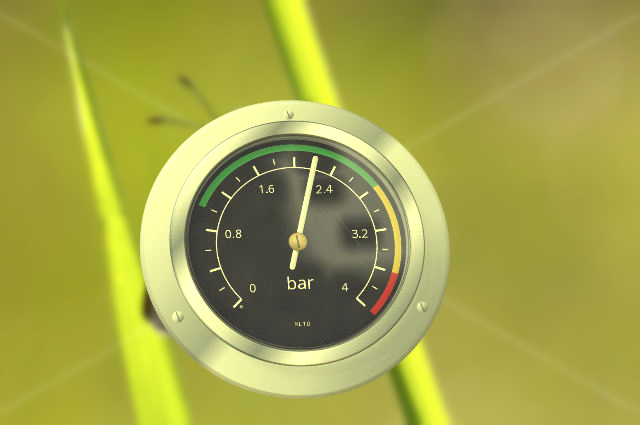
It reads value=2.2 unit=bar
